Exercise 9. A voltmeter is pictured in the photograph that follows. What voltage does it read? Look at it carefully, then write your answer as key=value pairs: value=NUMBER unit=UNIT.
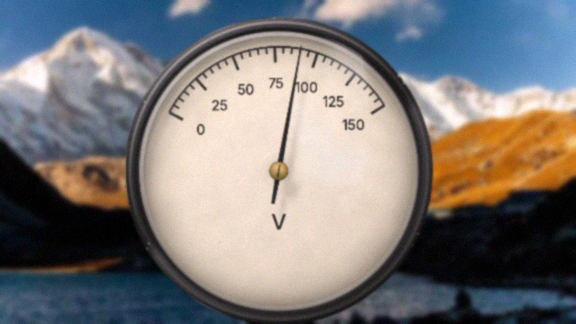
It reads value=90 unit=V
